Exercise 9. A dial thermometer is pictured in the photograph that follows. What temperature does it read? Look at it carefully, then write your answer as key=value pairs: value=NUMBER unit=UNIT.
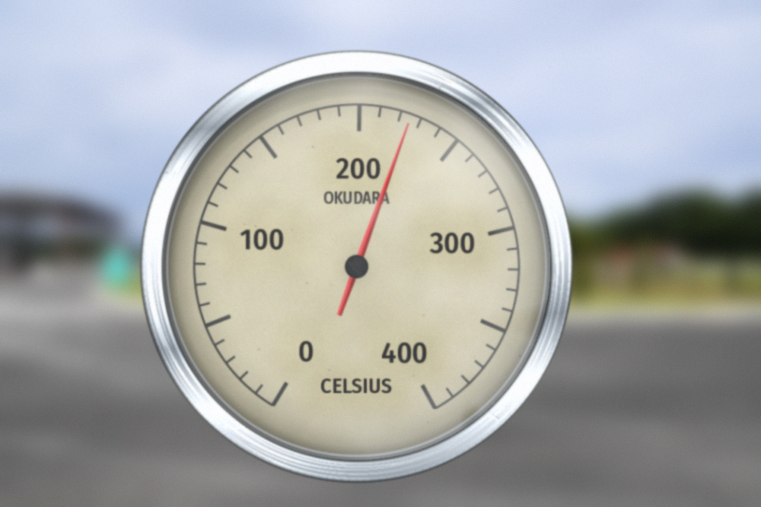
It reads value=225 unit=°C
